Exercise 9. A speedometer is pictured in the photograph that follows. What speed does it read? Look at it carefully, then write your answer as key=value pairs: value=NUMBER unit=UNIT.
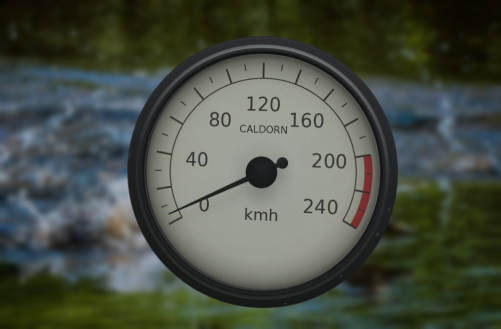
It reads value=5 unit=km/h
